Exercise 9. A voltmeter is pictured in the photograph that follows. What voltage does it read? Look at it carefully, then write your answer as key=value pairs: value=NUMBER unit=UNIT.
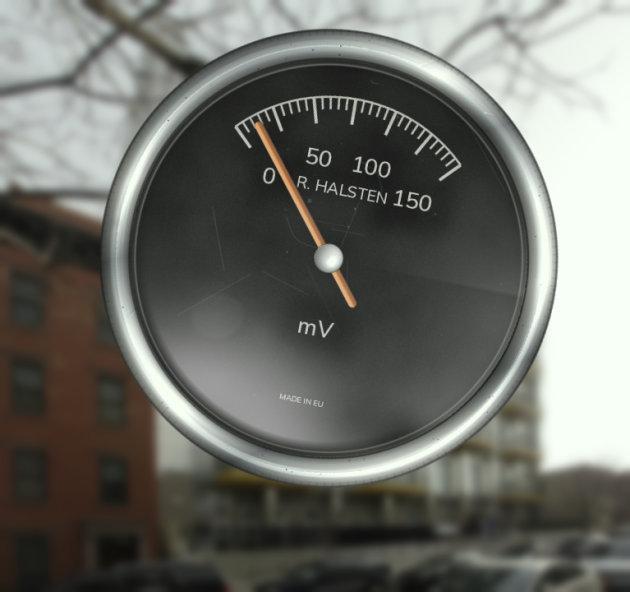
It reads value=12.5 unit=mV
